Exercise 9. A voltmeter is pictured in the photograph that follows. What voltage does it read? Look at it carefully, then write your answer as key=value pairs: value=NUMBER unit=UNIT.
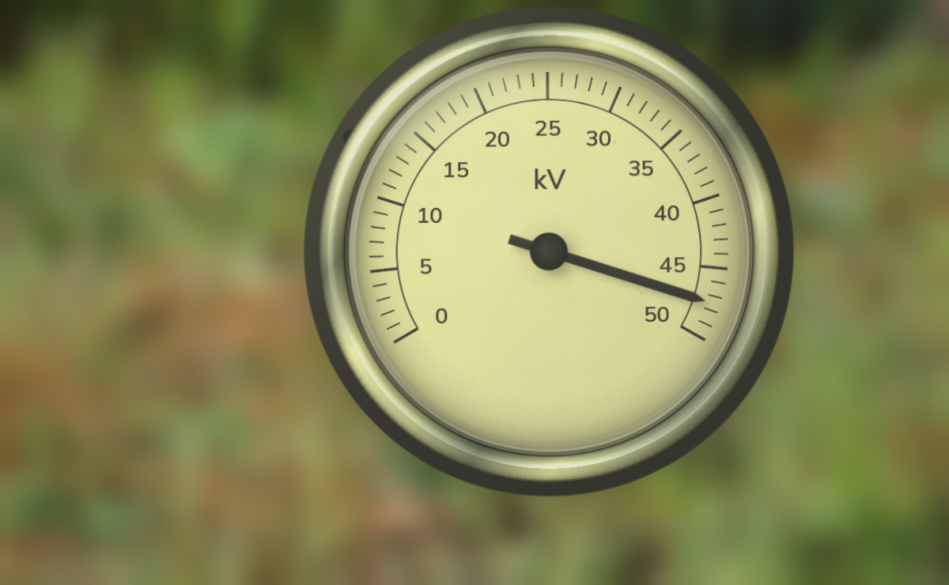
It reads value=47.5 unit=kV
